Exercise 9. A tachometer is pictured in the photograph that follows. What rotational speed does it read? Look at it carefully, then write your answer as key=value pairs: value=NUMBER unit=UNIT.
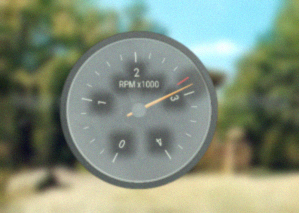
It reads value=2900 unit=rpm
